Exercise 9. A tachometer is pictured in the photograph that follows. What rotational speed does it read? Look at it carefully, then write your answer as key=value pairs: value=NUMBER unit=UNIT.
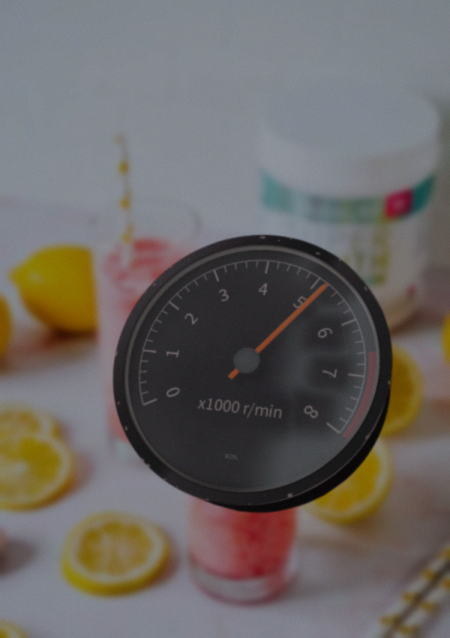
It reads value=5200 unit=rpm
